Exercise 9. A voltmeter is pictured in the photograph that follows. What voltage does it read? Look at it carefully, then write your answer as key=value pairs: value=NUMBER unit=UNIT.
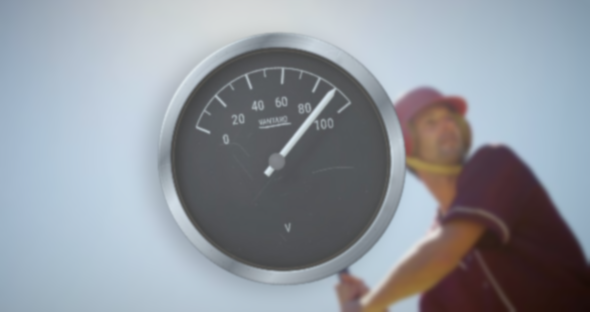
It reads value=90 unit=V
